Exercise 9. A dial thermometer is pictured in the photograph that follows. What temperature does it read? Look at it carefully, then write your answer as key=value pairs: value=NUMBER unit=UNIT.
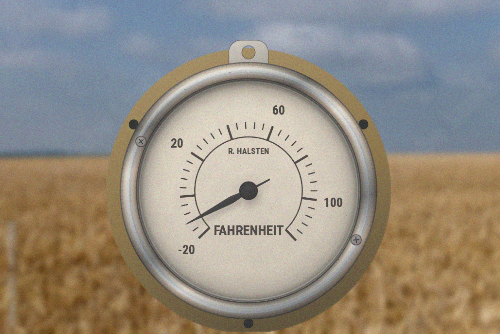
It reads value=-12 unit=°F
